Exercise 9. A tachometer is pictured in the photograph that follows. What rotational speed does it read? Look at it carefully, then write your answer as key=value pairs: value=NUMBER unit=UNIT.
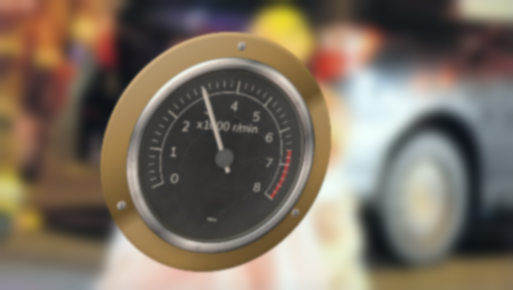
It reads value=3000 unit=rpm
